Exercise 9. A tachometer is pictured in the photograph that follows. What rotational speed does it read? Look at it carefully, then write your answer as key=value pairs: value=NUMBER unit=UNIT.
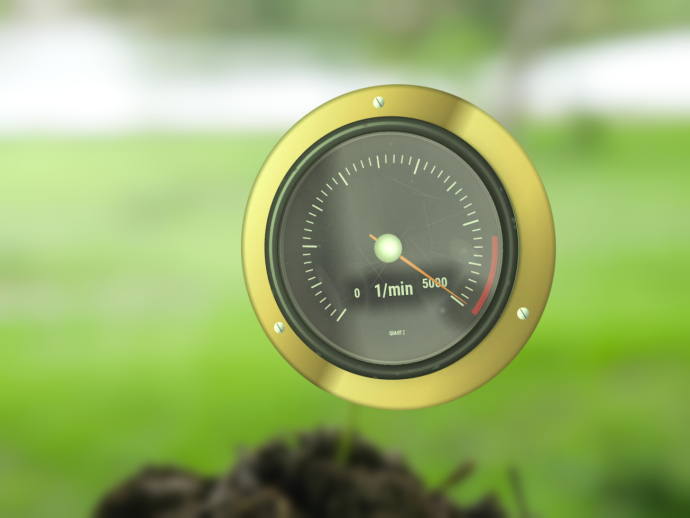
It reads value=4950 unit=rpm
